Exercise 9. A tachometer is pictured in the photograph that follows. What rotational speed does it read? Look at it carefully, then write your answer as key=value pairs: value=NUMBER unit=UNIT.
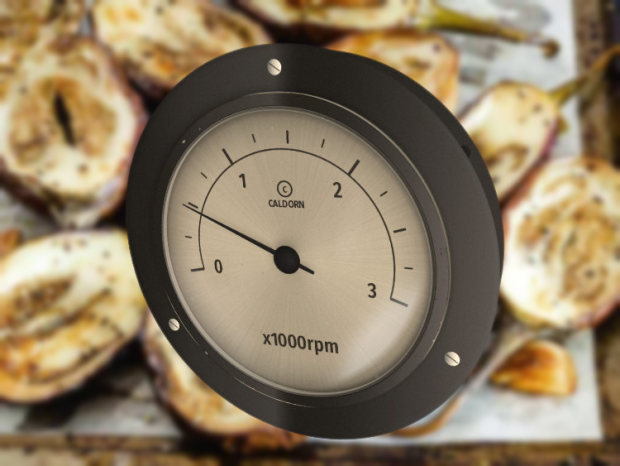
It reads value=500 unit=rpm
